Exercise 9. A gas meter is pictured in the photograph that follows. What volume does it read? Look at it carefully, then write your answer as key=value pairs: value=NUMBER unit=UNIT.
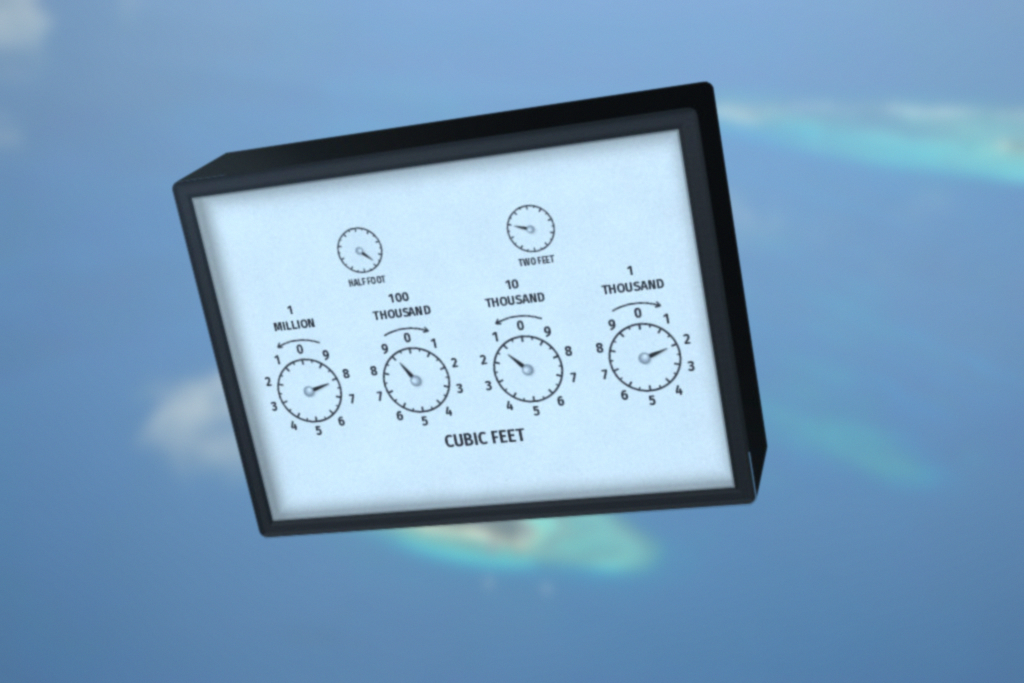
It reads value=791200 unit=ft³
